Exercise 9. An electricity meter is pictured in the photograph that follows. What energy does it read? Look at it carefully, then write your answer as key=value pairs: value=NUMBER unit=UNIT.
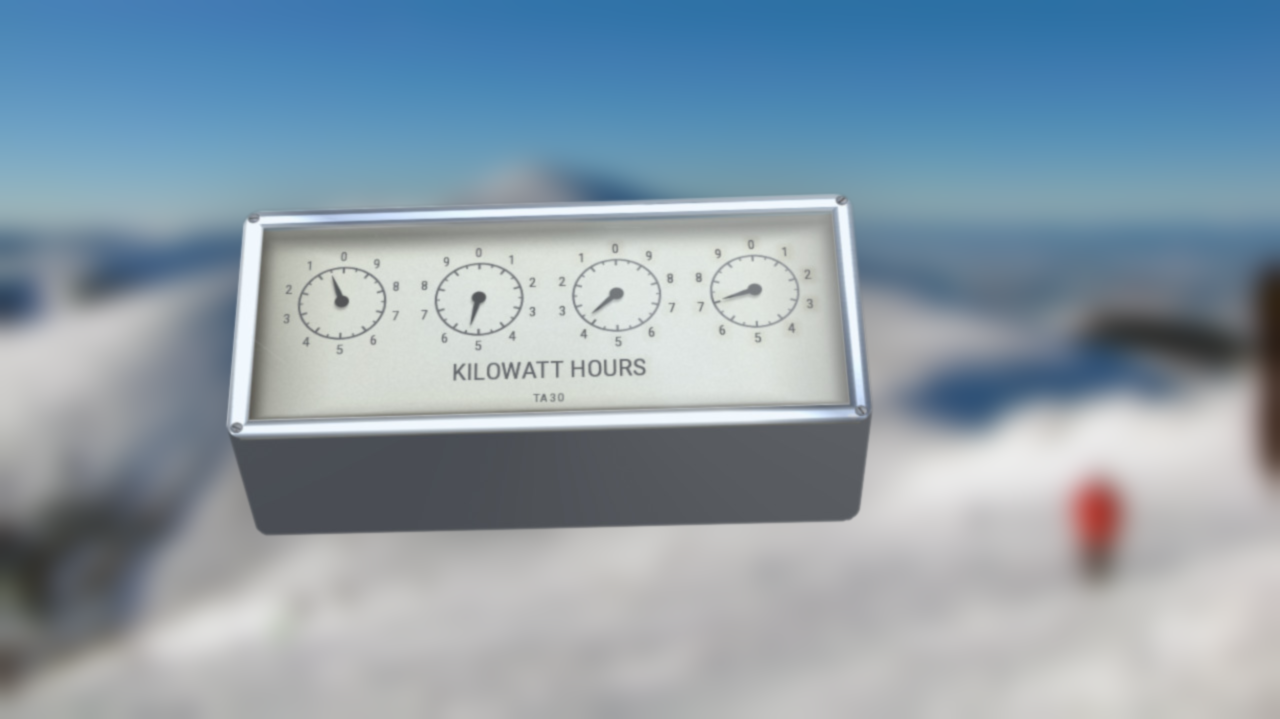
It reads value=537 unit=kWh
